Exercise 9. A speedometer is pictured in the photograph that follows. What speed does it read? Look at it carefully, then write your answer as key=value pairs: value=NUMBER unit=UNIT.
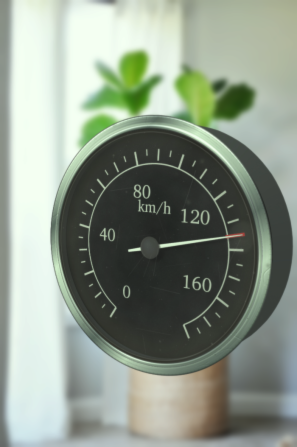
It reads value=135 unit=km/h
